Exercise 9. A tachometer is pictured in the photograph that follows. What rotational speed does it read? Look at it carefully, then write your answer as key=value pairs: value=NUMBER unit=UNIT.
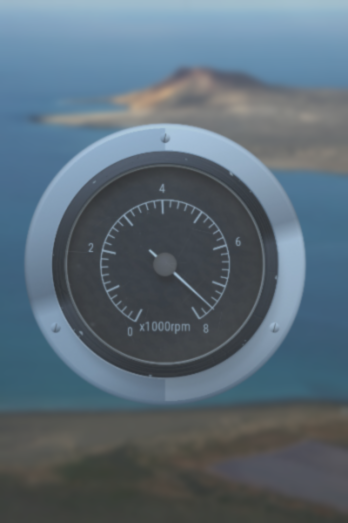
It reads value=7600 unit=rpm
